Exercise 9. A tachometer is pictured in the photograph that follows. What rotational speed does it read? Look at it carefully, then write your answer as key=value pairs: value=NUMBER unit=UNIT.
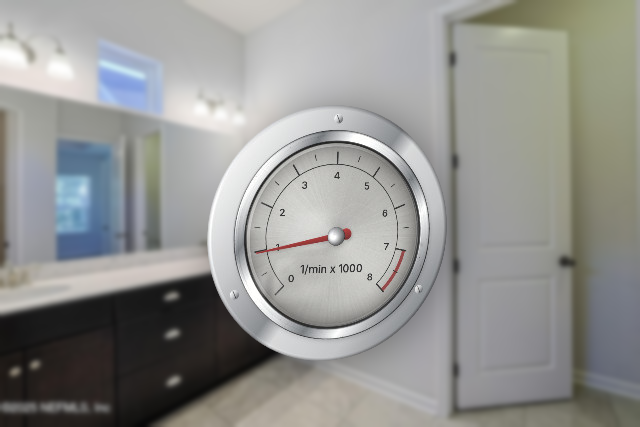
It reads value=1000 unit=rpm
